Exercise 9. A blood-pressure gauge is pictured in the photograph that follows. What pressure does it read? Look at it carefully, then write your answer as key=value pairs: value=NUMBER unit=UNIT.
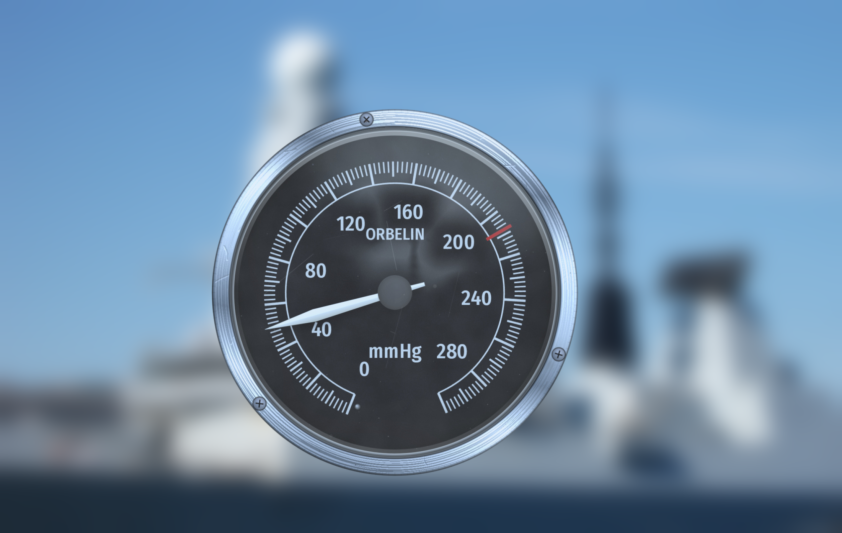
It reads value=50 unit=mmHg
